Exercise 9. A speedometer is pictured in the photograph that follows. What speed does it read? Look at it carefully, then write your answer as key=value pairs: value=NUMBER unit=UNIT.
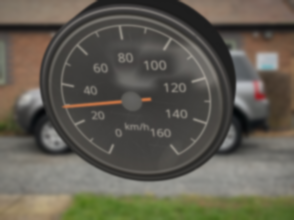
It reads value=30 unit=km/h
